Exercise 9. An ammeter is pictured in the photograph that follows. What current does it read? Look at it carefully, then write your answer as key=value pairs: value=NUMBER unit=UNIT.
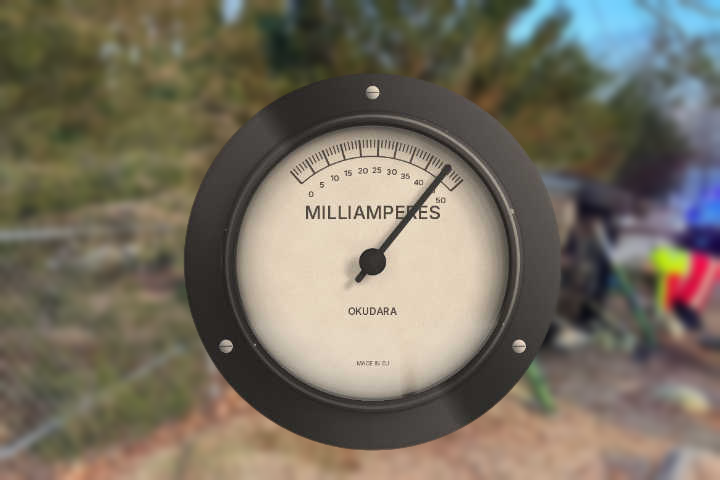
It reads value=45 unit=mA
